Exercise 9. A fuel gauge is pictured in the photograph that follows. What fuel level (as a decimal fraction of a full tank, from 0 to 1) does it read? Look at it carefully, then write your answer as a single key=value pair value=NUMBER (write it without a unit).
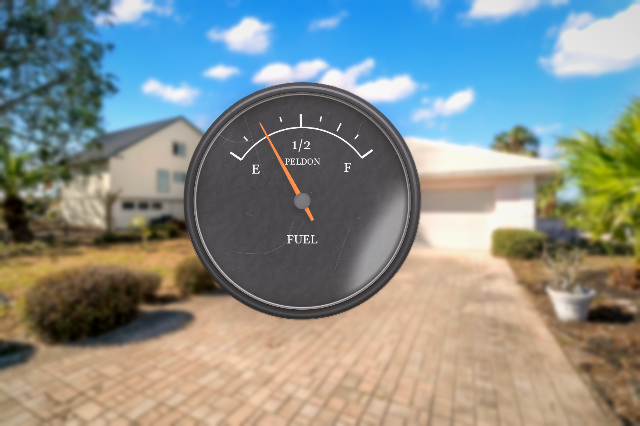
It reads value=0.25
